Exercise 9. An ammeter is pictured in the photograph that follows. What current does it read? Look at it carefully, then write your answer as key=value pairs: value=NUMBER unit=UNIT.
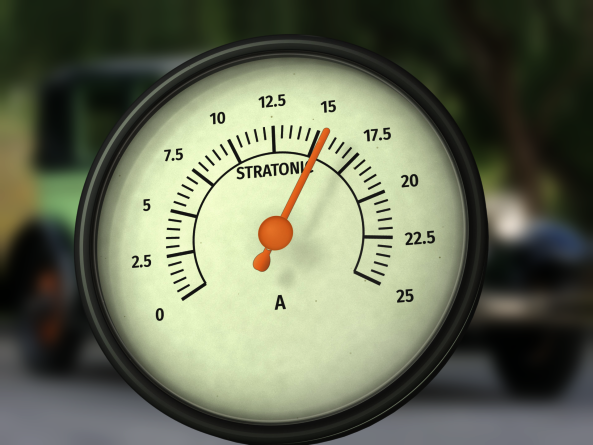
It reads value=15.5 unit=A
